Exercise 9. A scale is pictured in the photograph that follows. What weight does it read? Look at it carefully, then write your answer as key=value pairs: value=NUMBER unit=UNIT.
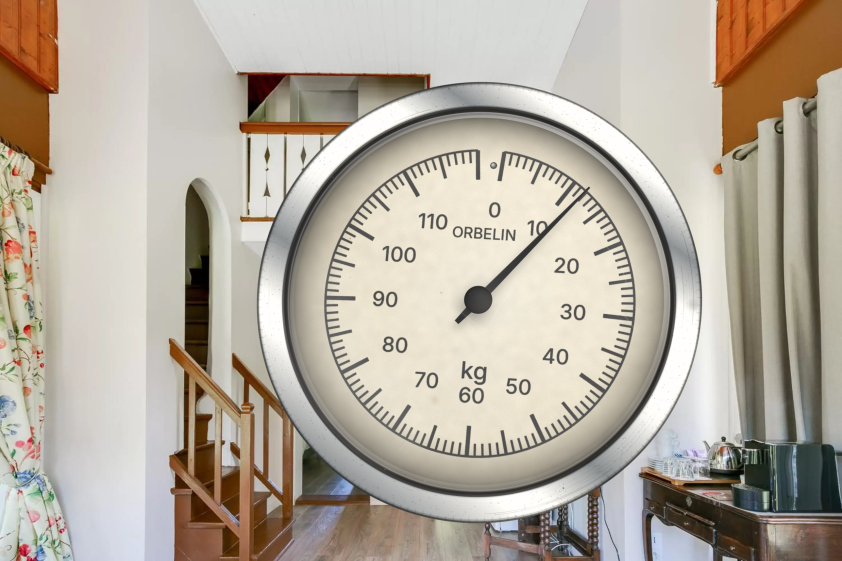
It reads value=12 unit=kg
